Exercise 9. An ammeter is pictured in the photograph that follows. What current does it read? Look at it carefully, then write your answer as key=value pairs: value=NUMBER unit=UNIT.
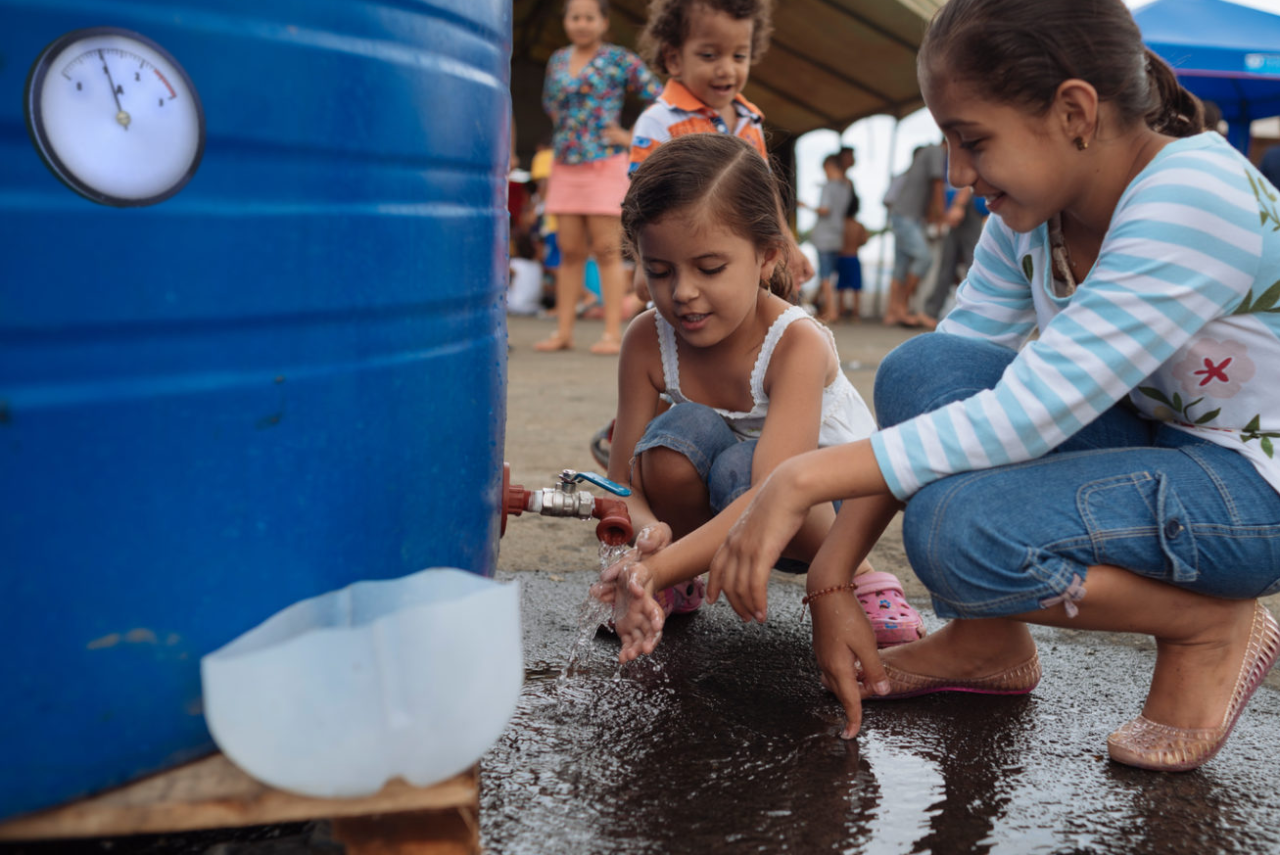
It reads value=1 unit=A
